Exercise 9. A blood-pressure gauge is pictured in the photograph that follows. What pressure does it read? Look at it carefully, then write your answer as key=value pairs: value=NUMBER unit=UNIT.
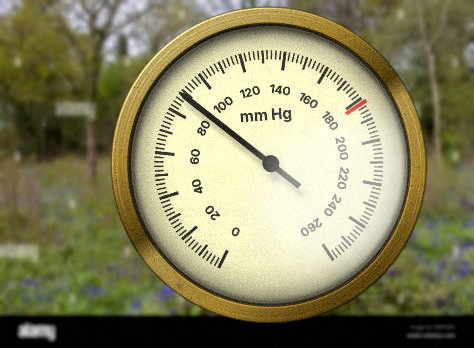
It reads value=88 unit=mmHg
